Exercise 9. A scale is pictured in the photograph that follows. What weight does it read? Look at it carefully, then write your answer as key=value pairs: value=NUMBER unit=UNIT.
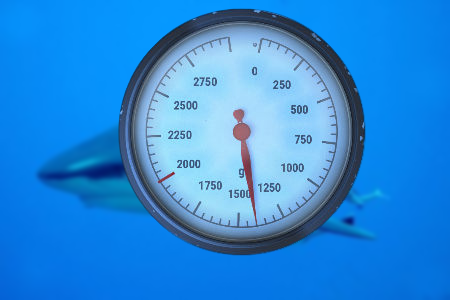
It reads value=1400 unit=g
